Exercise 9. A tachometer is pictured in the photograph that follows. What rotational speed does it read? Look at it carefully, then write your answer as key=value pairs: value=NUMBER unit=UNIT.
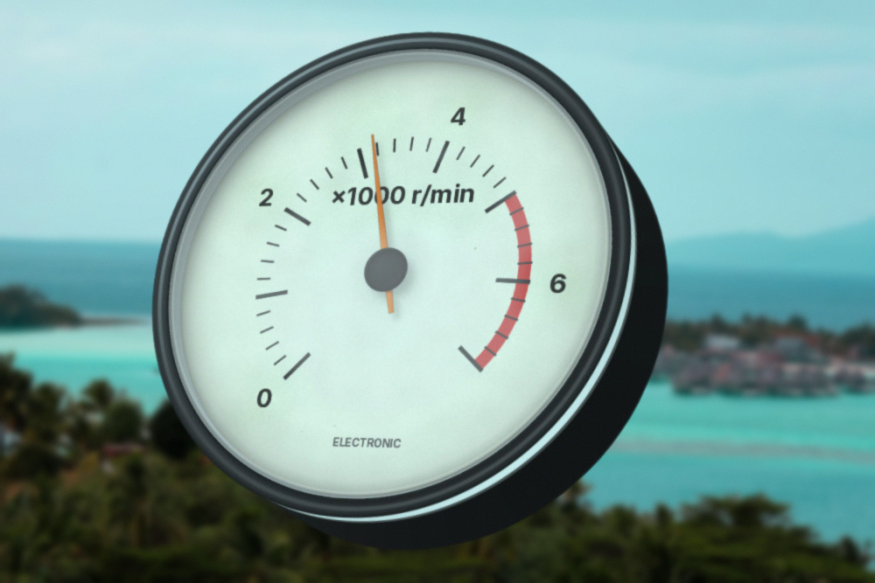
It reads value=3200 unit=rpm
